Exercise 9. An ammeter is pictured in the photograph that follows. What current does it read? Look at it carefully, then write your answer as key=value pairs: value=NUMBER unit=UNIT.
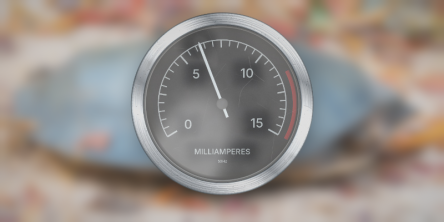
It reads value=6.25 unit=mA
